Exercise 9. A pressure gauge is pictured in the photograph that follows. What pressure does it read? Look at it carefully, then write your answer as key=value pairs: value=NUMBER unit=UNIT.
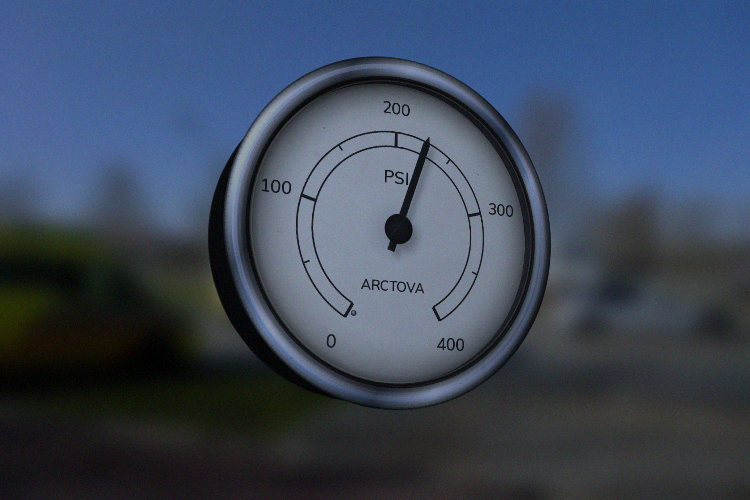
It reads value=225 unit=psi
